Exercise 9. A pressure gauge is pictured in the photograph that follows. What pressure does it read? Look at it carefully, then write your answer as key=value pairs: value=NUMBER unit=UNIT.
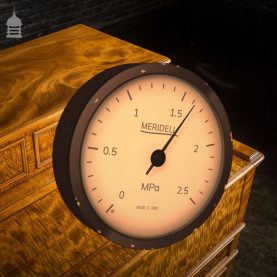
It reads value=1.6 unit=MPa
